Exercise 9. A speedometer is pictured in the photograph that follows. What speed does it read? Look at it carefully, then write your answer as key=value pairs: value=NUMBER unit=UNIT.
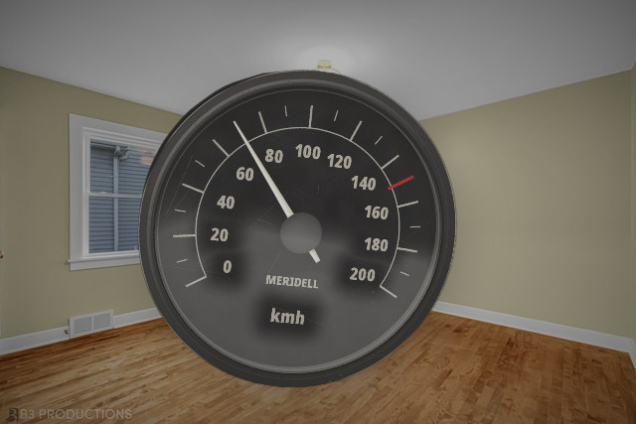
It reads value=70 unit=km/h
